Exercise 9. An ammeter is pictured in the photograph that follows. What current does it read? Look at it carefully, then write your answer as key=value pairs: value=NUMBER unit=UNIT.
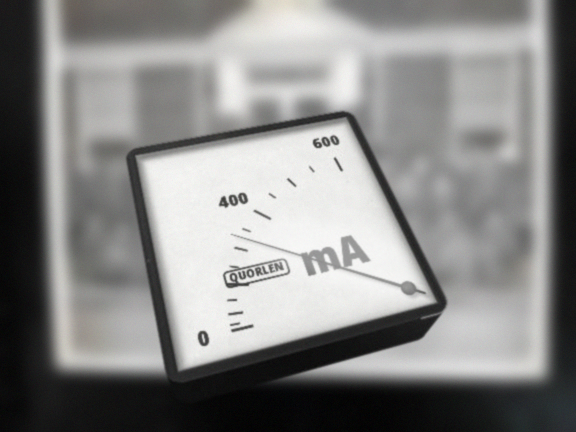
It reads value=325 unit=mA
